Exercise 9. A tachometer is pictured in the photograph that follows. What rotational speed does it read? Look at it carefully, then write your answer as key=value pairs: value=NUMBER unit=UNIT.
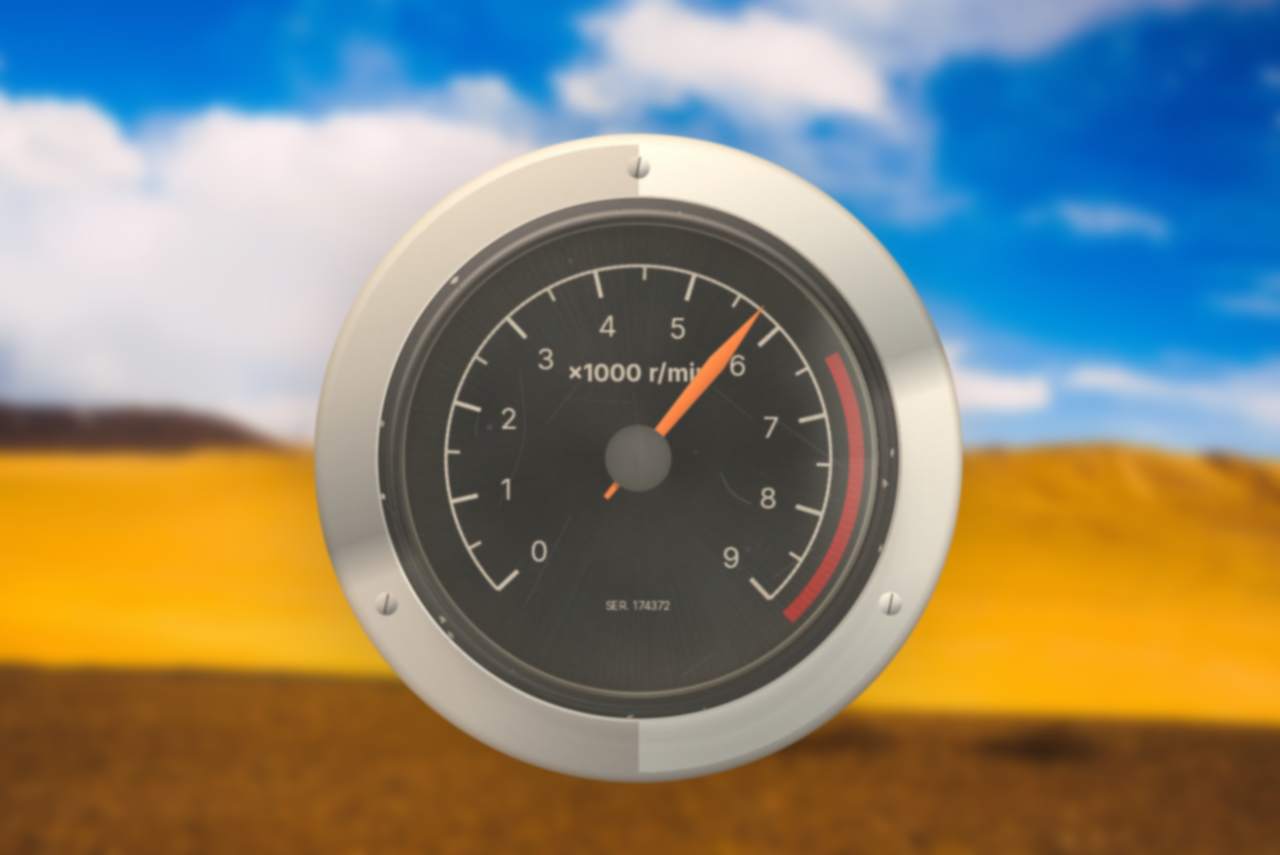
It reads value=5750 unit=rpm
